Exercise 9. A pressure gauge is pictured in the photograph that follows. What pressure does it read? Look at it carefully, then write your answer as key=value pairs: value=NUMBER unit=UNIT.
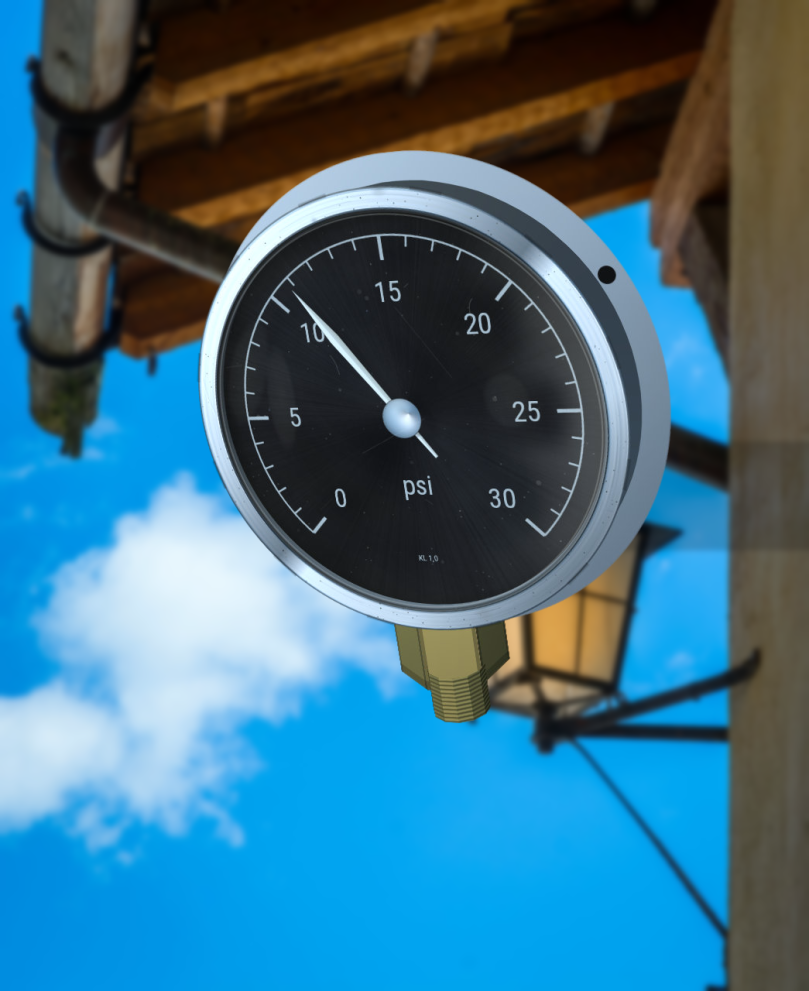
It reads value=11 unit=psi
